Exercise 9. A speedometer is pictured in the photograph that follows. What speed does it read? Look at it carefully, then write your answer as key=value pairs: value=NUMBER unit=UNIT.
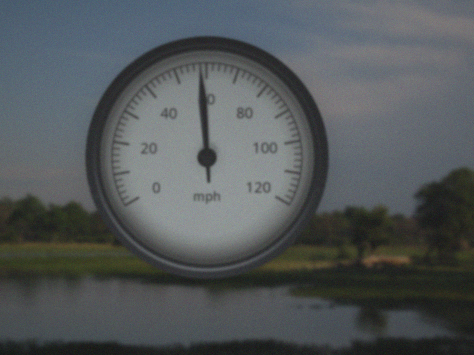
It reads value=58 unit=mph
